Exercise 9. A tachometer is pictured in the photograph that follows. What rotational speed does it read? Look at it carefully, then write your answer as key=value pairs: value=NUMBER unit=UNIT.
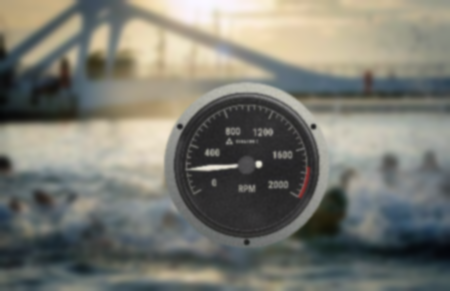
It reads value=200 unit=rpm
